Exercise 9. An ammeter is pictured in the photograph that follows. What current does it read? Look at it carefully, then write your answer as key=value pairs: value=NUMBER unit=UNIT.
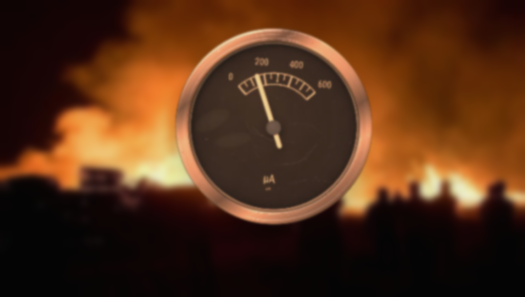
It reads value=150 unit=µA
